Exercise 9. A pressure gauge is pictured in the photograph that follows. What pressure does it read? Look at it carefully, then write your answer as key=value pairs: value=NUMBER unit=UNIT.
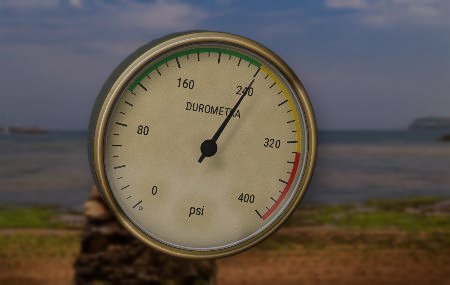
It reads value=240 unit=psi
